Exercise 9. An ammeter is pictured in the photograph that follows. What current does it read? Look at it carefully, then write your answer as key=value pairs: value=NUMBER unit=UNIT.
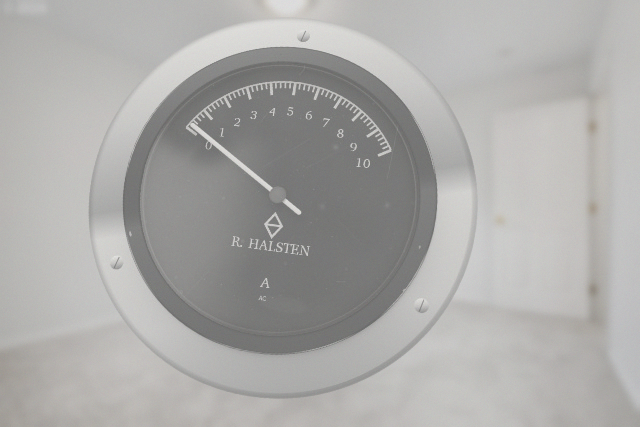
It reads value=0.2 unit=A
